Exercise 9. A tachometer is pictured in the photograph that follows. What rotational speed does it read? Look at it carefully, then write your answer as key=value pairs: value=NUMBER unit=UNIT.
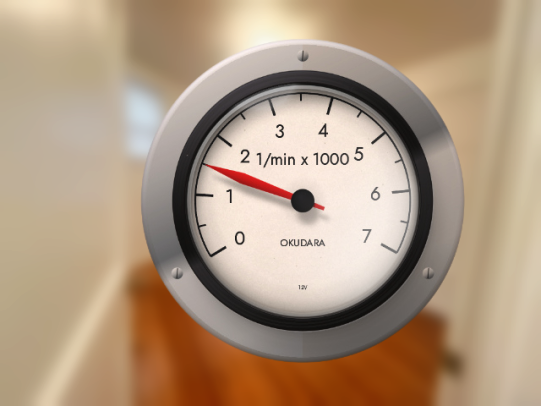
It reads value=1500 unit=rpm
